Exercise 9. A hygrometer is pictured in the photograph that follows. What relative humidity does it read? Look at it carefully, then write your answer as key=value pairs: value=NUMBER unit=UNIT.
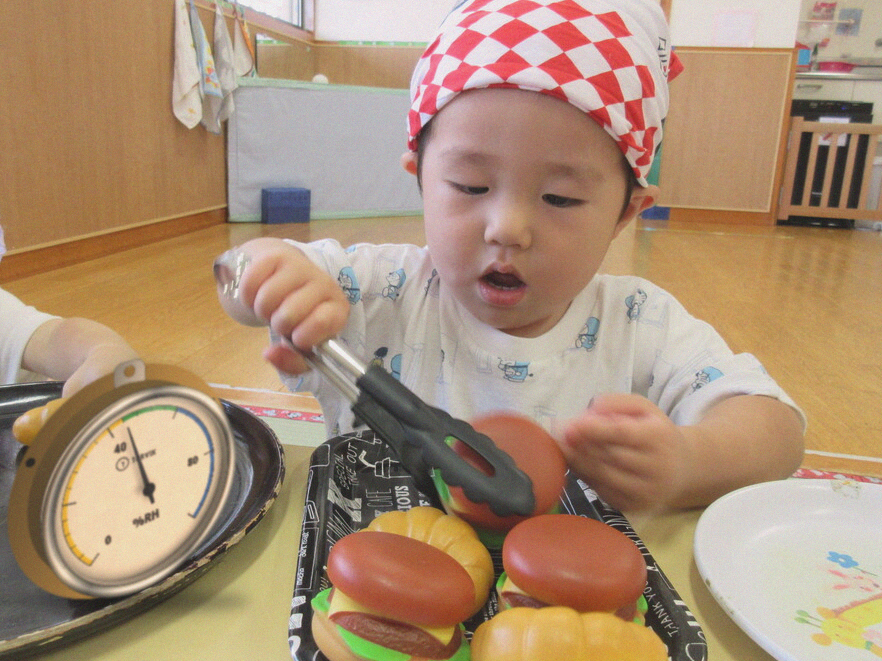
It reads value=44 unit=%
